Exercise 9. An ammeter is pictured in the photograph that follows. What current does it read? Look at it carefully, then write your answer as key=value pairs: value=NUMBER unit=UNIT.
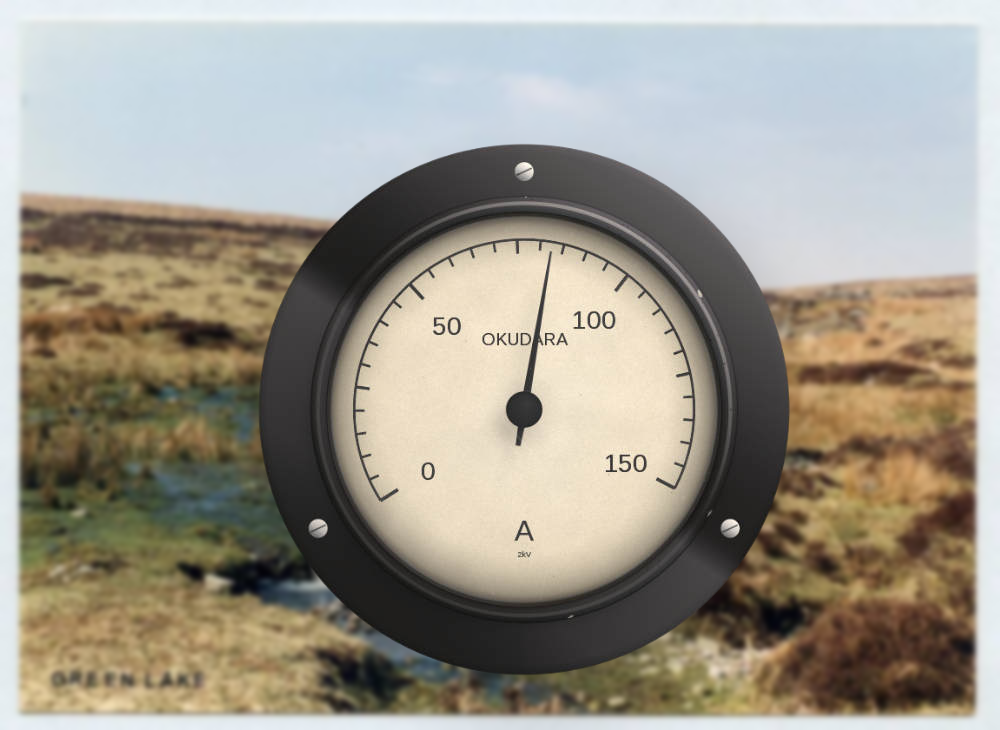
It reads value=82.5 unit=A
